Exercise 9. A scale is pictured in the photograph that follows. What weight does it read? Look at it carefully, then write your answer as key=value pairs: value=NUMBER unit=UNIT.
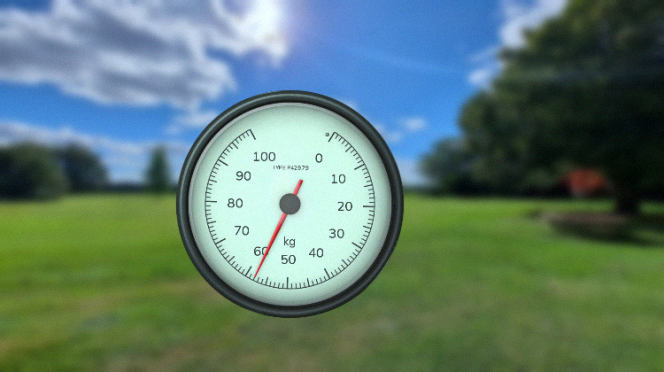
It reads value=58 unit=kg
